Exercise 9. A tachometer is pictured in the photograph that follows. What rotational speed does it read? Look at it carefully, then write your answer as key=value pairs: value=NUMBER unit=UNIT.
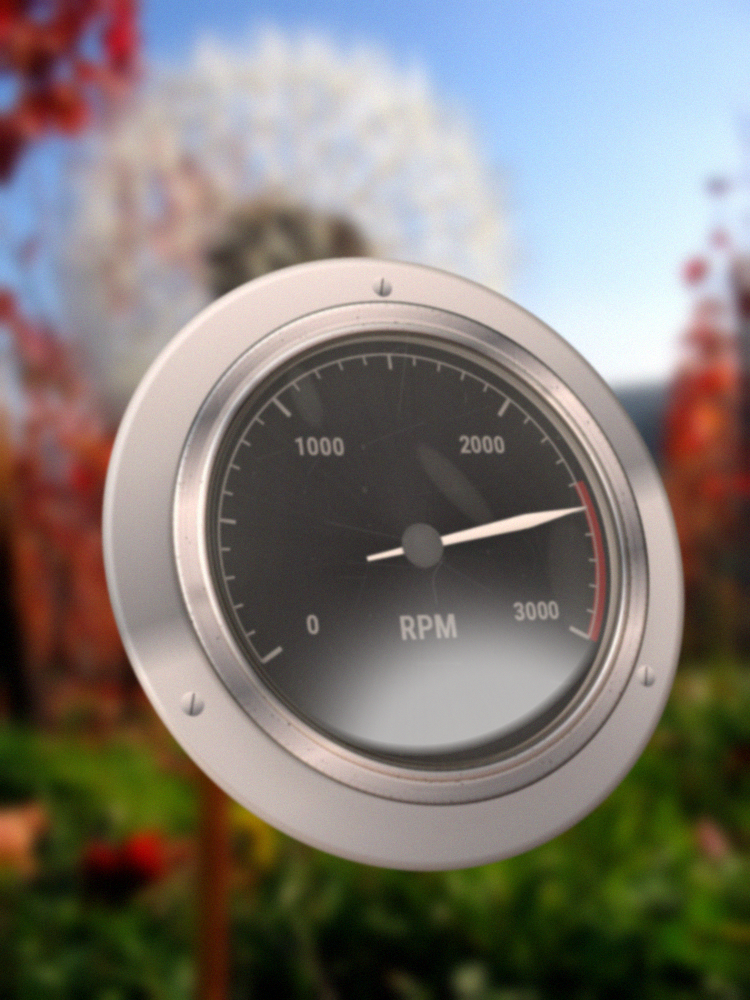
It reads value=2500 unit=rpm
